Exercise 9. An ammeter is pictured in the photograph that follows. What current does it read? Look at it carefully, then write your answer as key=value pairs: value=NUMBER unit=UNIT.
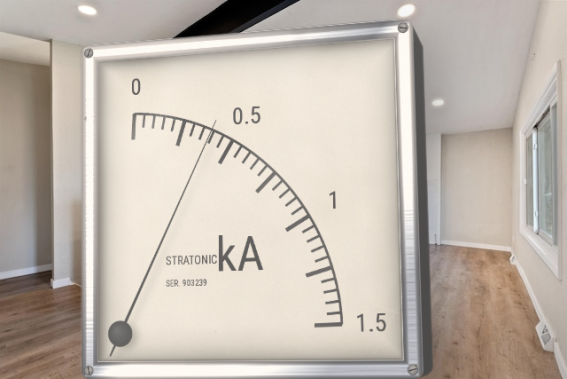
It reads value=0.4 unit=kA
